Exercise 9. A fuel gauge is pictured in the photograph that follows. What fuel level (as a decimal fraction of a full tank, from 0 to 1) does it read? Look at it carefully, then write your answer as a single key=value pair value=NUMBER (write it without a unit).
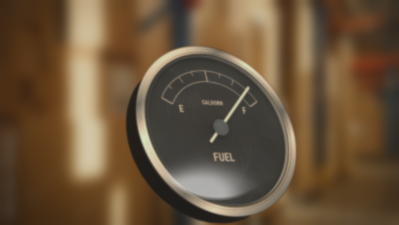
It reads value=0.875
